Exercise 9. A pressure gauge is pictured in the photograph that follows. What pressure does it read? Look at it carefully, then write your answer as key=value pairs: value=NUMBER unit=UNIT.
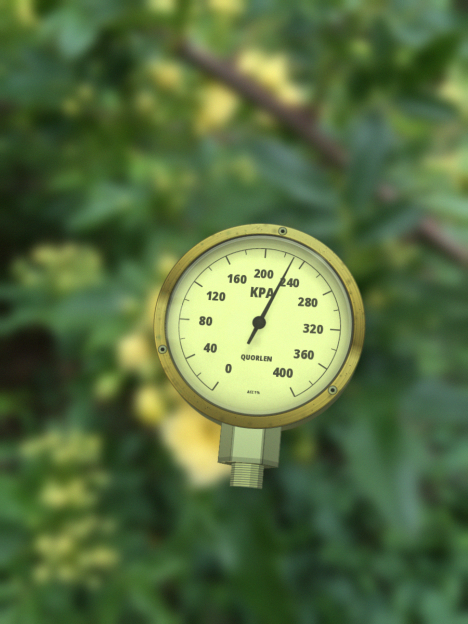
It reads value=230 unit=kPa
